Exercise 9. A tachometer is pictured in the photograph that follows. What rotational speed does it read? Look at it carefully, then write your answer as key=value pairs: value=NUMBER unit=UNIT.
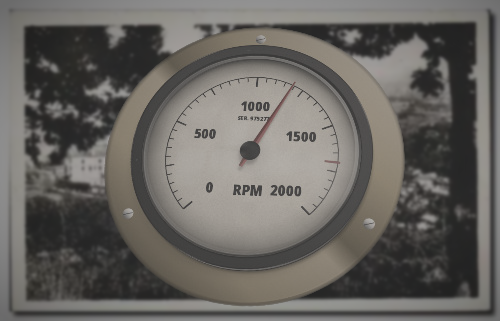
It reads value=1200 unit=rpm
